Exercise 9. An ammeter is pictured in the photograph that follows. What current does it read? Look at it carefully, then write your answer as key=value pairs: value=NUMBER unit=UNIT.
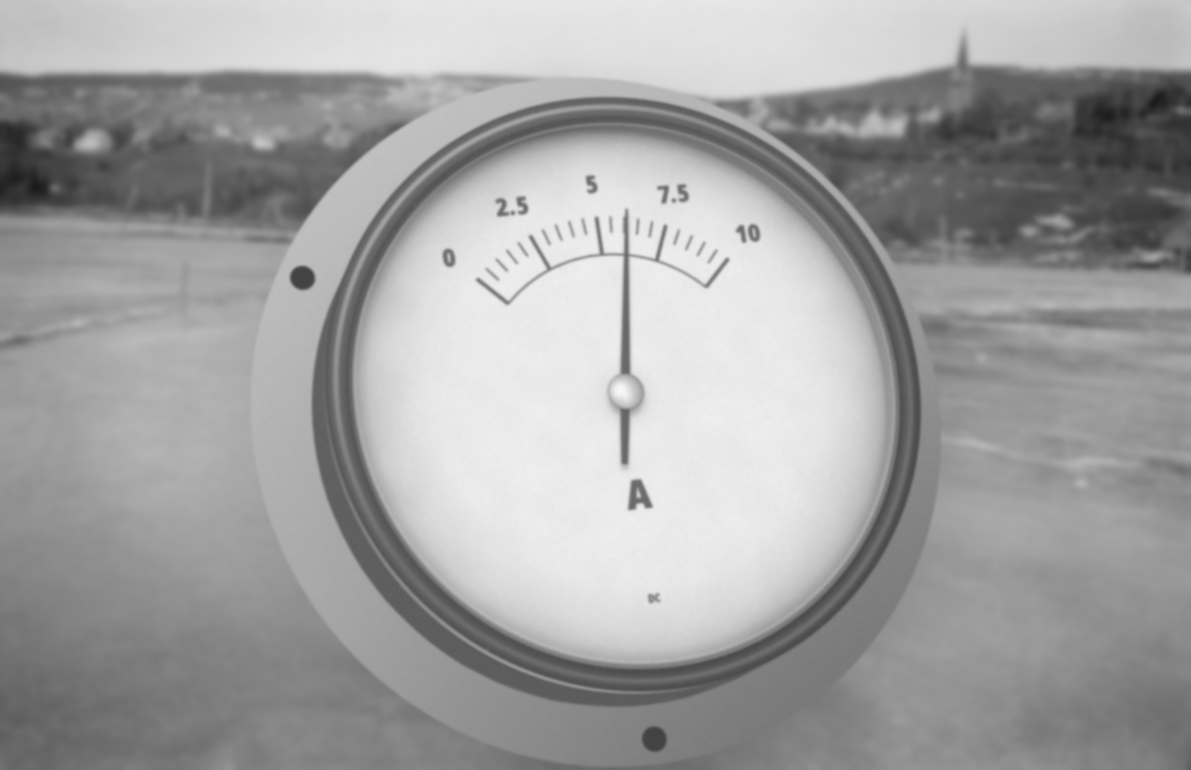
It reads value=6 unit=A
